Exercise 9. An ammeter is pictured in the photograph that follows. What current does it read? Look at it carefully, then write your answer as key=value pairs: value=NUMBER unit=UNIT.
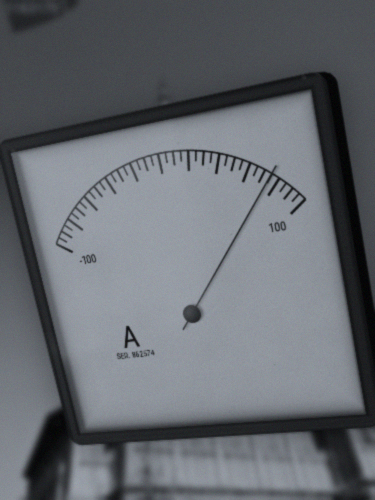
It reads value=75 unit=A
